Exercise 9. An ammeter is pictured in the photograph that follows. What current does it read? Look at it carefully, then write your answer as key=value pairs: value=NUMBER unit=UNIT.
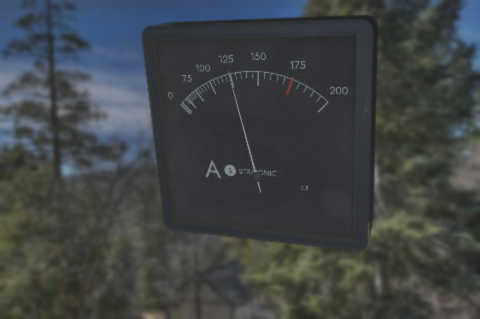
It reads value=125 unit=A
